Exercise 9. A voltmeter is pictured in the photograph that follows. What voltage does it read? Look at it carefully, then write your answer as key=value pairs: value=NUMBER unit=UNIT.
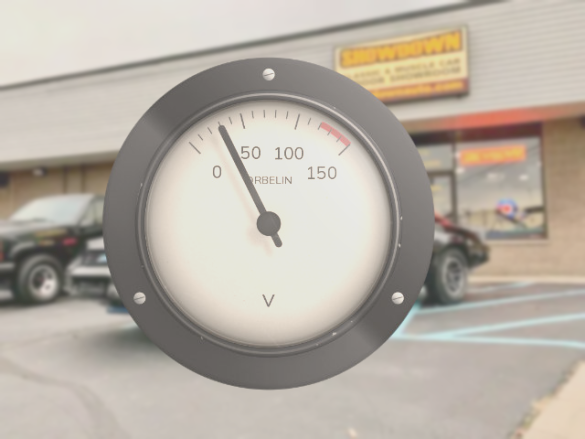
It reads value=30 unit=V
